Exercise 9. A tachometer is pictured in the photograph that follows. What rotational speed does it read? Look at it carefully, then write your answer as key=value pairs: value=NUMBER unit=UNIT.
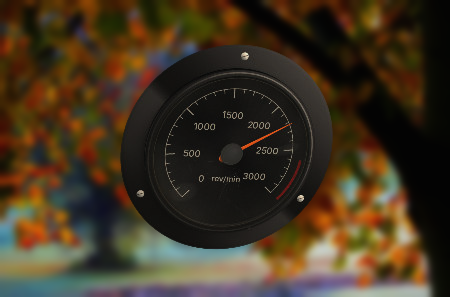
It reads value=2200 unit=rpm
